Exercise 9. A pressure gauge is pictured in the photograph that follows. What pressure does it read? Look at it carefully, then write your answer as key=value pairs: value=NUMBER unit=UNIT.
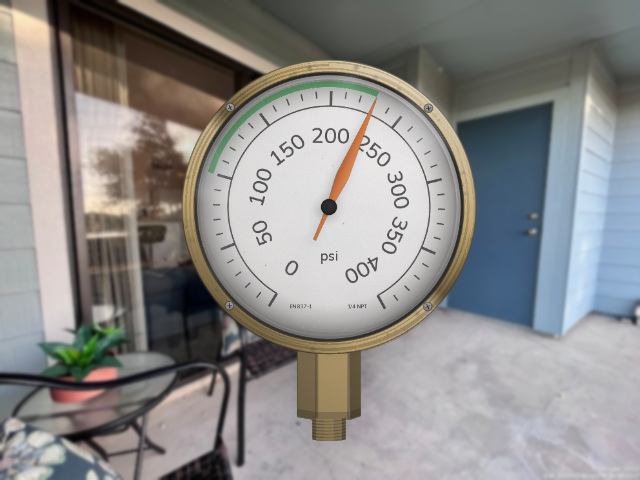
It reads value=230 unit=psi
